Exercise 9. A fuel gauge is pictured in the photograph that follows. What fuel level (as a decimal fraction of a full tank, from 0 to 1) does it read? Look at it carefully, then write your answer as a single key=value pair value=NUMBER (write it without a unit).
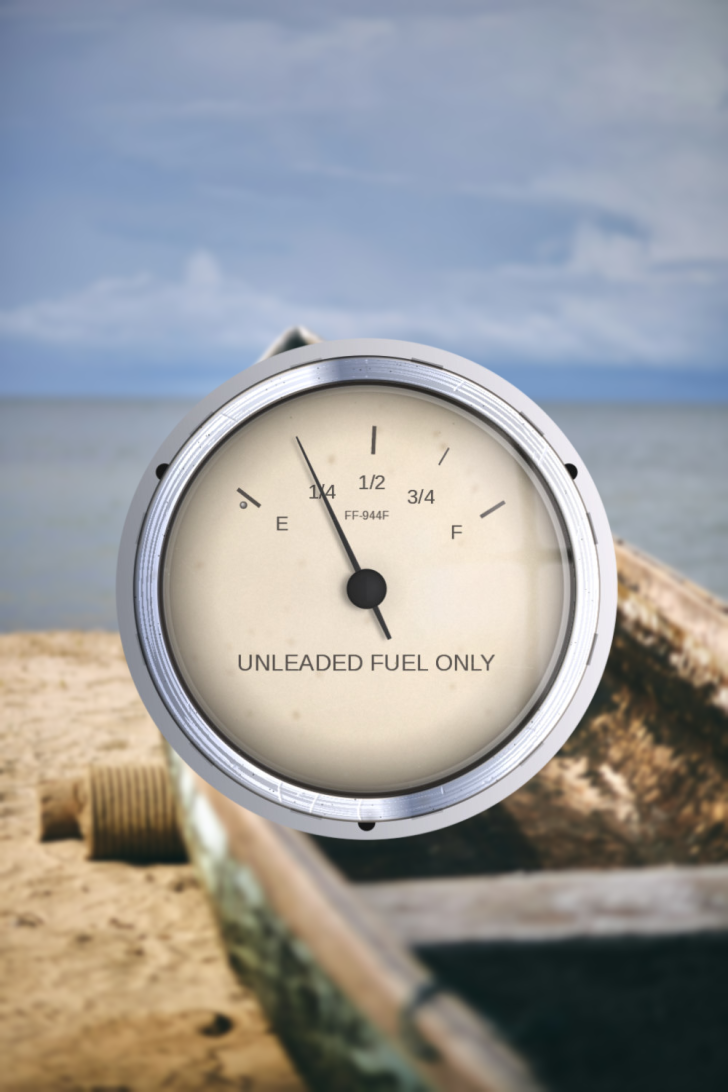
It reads value=0.25
